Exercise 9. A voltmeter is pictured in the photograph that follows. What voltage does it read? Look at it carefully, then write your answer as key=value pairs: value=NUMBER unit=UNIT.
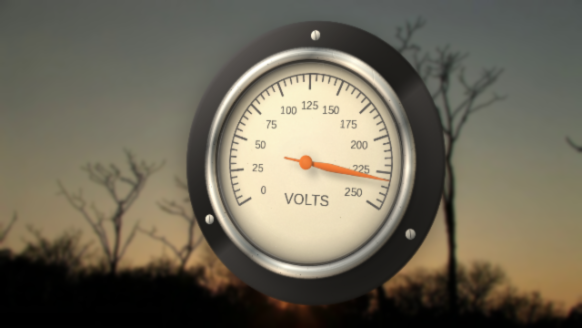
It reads value=230 unit=V
